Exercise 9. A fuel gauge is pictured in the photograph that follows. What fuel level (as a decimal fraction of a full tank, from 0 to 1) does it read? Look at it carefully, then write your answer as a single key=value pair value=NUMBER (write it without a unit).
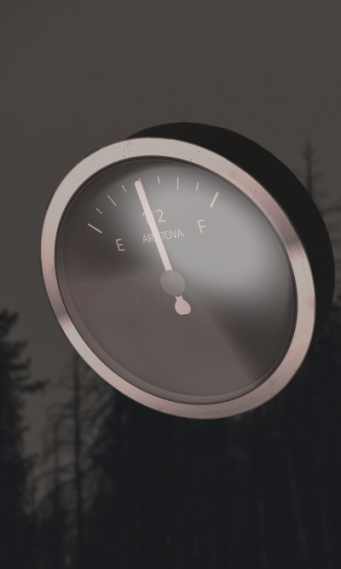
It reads value=0.5
